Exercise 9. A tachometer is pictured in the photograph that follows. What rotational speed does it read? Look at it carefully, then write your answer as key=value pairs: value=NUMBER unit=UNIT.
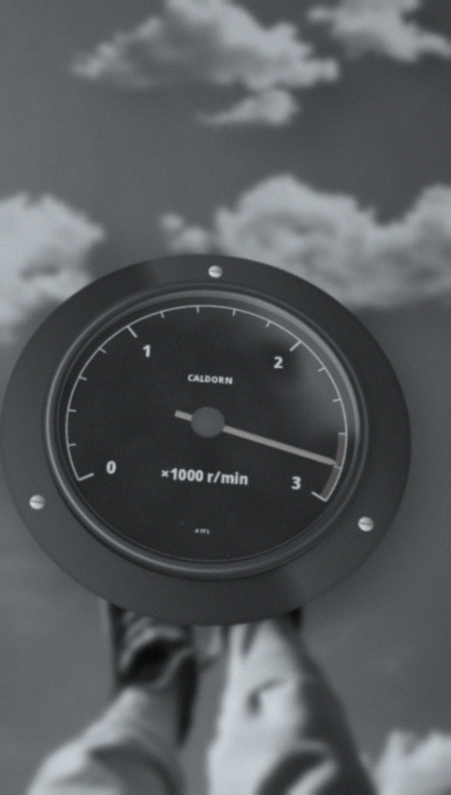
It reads value=2800 unit=rpm
